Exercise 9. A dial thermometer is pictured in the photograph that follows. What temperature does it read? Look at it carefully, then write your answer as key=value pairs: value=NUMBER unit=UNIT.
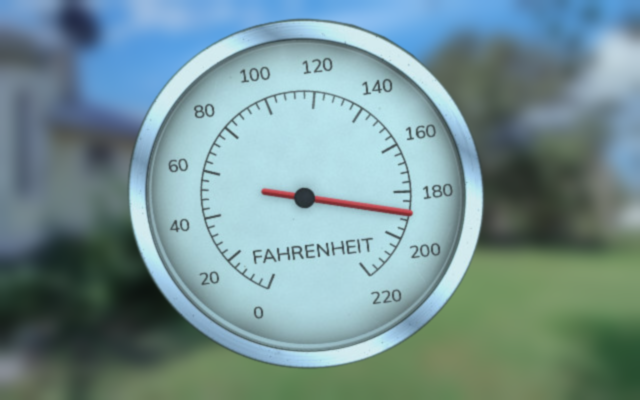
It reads value=188 unit=°F
